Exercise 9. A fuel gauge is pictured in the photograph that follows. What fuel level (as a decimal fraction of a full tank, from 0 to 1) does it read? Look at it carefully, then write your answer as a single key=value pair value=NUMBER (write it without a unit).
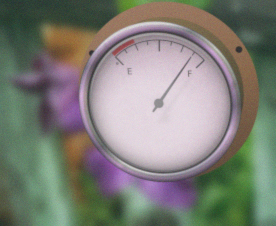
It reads value=0.875
